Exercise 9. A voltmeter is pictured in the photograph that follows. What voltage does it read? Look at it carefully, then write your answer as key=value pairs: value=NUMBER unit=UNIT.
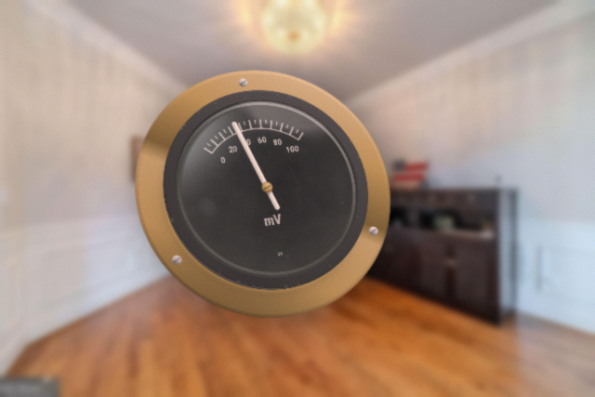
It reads value=35 unit=mV
